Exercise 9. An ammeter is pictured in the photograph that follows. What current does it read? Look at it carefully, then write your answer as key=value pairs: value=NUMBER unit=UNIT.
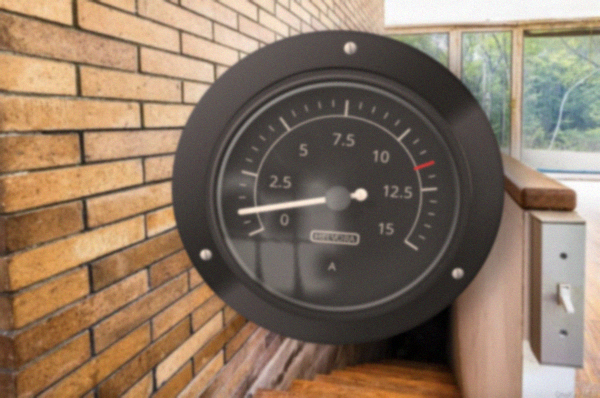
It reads value=1 unit=A
